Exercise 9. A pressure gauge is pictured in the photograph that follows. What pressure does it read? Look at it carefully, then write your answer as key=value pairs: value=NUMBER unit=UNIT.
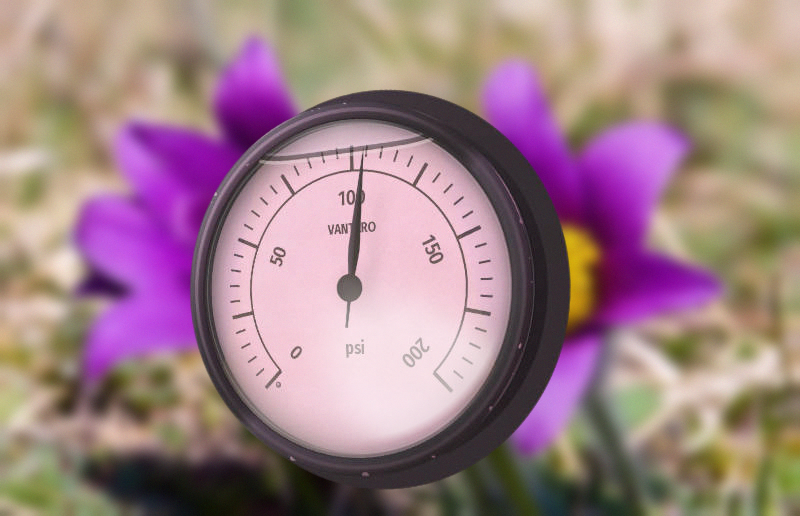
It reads value=105 unit=psi
